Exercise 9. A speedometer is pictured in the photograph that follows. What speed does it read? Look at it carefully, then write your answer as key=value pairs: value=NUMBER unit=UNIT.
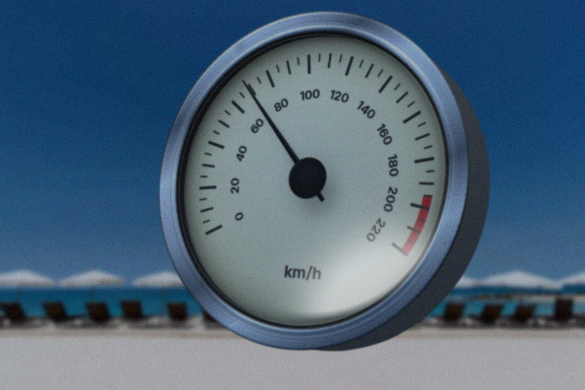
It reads value=70 unit=km/h
